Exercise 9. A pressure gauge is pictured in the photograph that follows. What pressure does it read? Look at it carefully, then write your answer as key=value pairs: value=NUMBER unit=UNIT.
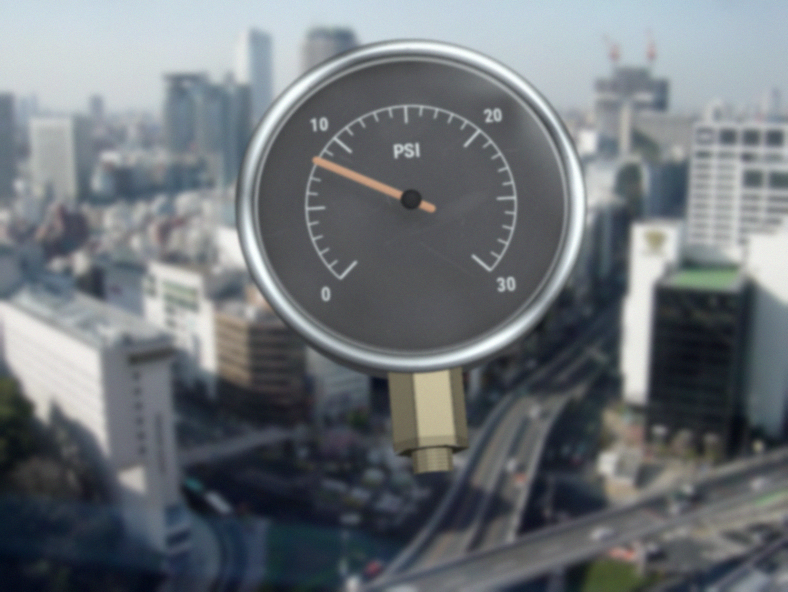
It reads value=8 unit=psi
